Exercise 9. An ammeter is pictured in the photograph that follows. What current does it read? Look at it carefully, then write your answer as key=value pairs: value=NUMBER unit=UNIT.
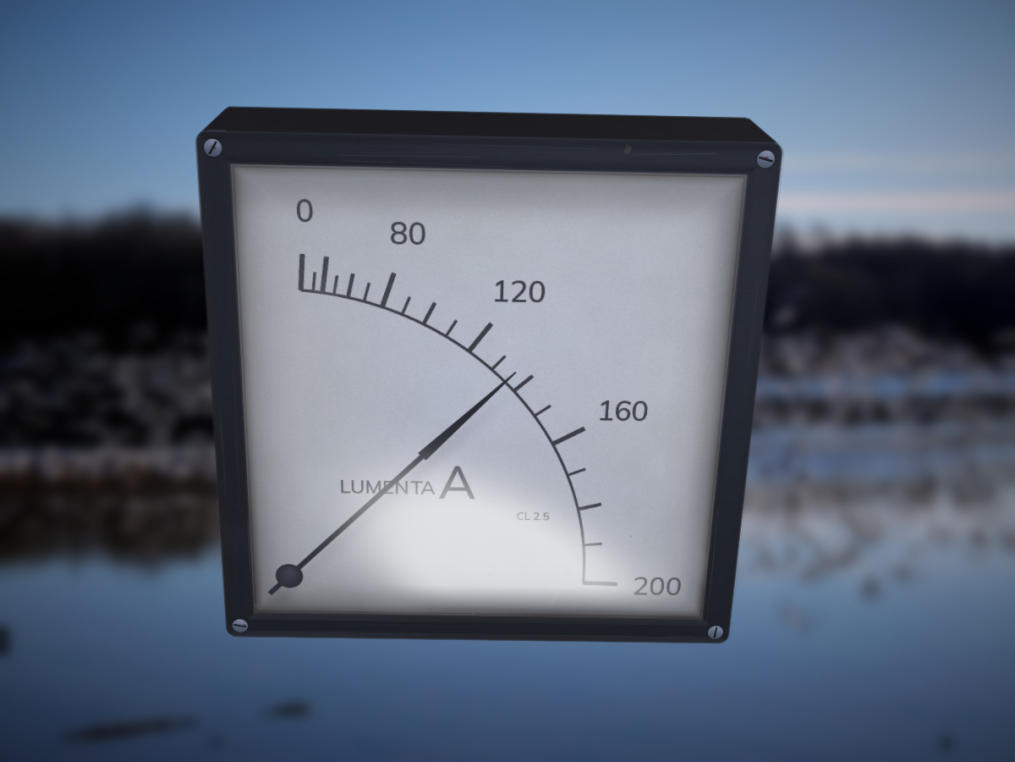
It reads value=135 unit=A
